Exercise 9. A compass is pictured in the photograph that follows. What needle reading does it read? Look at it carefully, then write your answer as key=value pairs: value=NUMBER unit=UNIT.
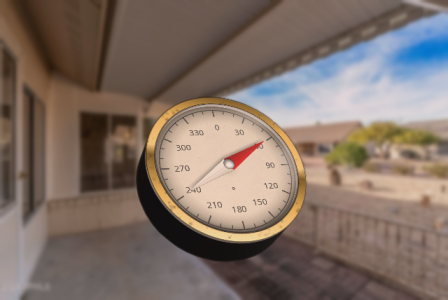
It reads value=60 unit=°
